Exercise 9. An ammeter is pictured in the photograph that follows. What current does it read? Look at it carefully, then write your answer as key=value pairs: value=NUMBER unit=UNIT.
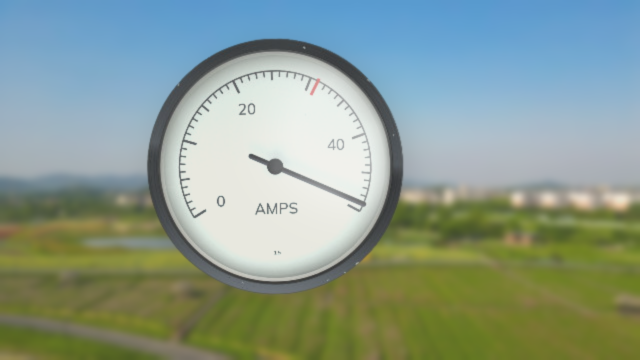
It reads value=49 unit=A
